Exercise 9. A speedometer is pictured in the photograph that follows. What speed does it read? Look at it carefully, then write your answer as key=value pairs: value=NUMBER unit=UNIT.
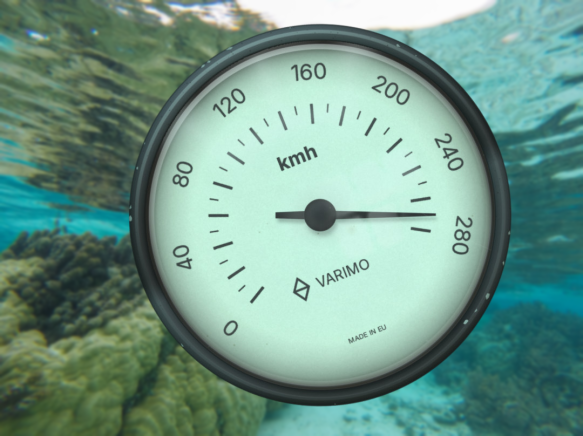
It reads value=270 unit=km/h
